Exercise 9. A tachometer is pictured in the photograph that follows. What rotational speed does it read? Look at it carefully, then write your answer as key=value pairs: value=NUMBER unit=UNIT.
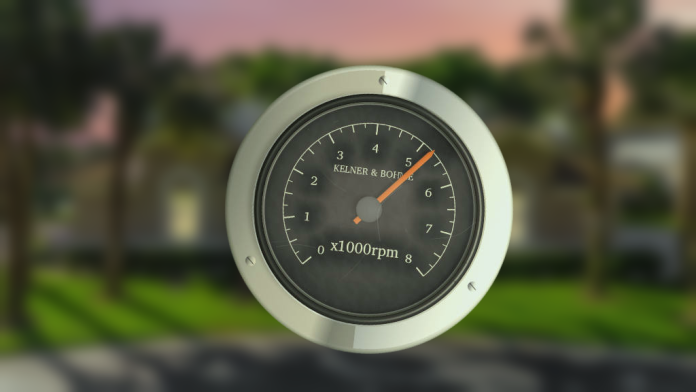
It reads value=5250 unit=rpm
